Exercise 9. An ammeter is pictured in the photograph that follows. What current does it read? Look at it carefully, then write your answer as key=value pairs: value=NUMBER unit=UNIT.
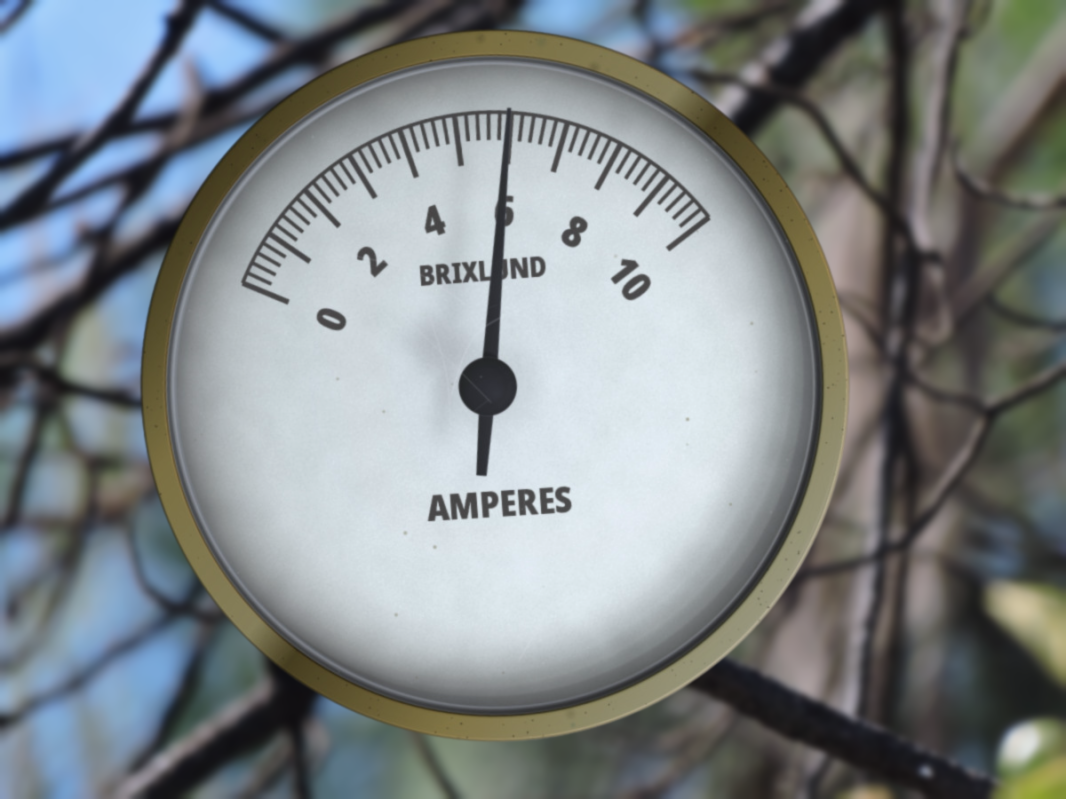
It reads value=6 unit=A
